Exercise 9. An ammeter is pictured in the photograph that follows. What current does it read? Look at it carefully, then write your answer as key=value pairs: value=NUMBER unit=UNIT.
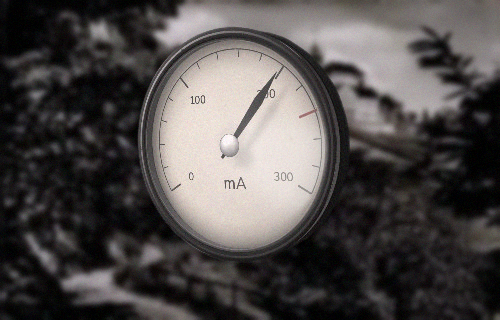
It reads value=200 unit=mA
